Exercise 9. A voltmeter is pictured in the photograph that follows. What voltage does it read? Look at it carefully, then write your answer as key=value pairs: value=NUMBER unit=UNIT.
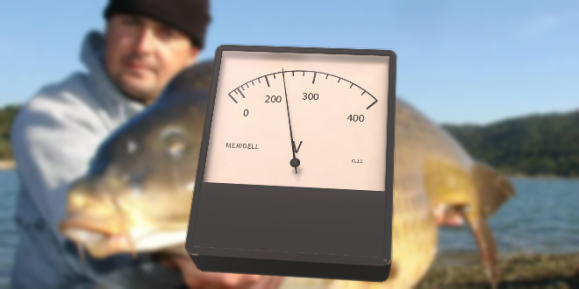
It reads value=240 unit=V
